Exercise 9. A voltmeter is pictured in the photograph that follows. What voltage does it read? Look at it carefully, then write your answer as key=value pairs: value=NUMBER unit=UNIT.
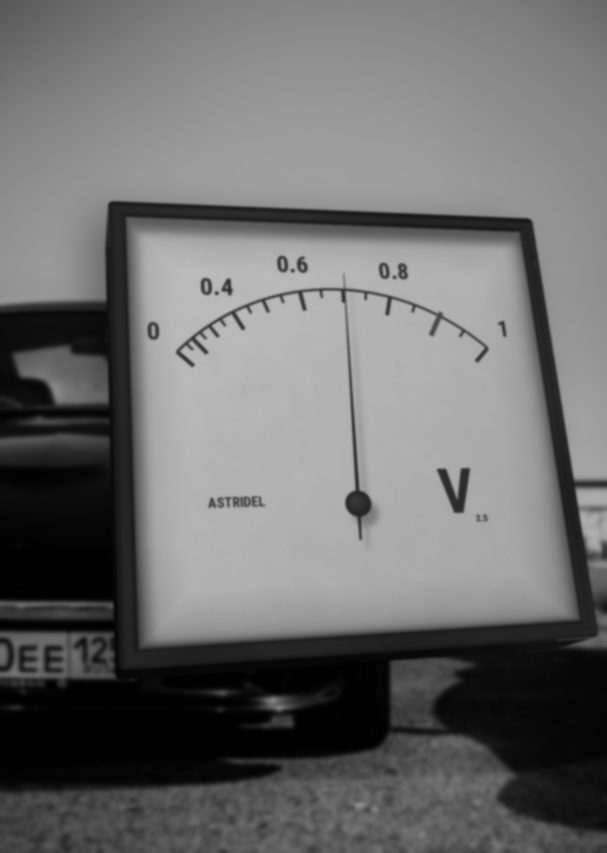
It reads value=0.7 unit=V
